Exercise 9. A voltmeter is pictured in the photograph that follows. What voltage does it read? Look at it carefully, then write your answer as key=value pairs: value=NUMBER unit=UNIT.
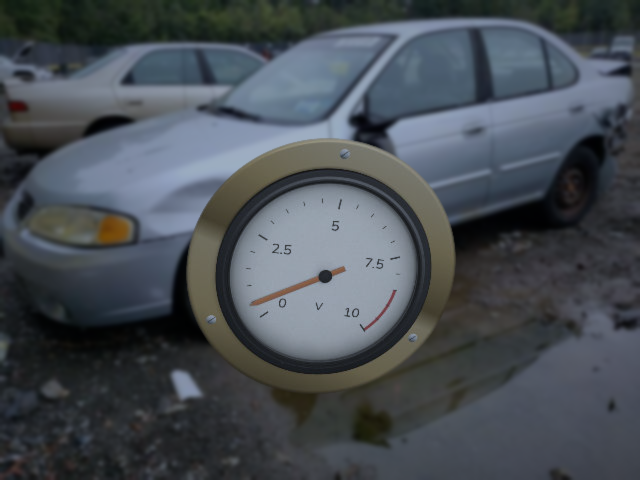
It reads value=0.5 unit=V
